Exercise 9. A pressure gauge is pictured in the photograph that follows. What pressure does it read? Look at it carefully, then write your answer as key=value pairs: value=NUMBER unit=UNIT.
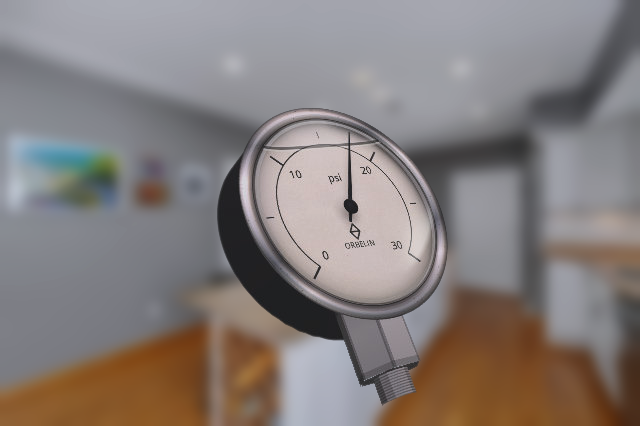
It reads value=17.5 unit=psi
